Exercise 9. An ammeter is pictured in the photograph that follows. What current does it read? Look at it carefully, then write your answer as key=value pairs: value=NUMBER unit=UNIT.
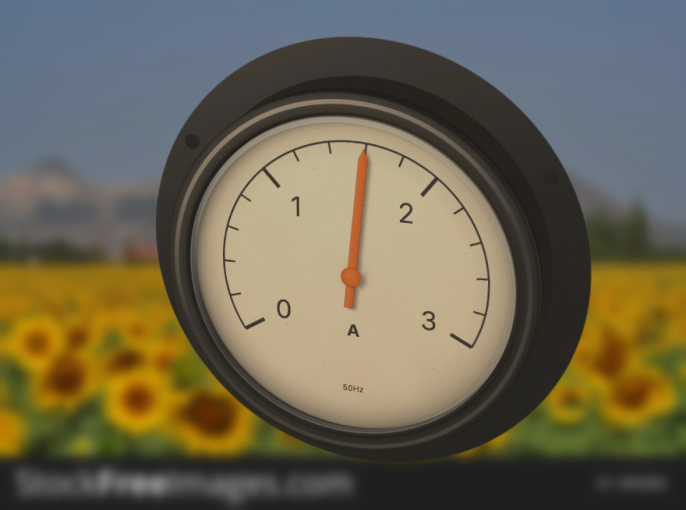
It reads value=1.6 unit=A
